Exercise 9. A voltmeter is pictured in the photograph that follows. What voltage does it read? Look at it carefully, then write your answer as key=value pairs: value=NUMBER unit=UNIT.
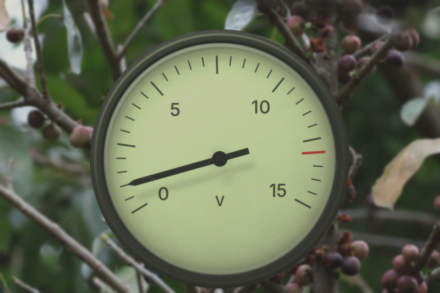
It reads value=1 unit=V
